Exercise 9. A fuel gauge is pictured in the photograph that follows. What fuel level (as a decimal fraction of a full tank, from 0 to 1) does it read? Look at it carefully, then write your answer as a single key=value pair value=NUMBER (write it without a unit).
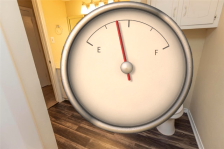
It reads value=0.375
